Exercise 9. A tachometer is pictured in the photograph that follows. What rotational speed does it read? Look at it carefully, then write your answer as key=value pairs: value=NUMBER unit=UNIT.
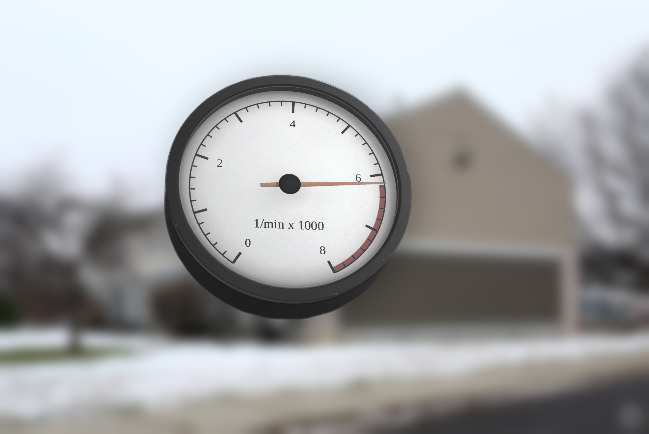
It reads value=6200 unit=rpm
